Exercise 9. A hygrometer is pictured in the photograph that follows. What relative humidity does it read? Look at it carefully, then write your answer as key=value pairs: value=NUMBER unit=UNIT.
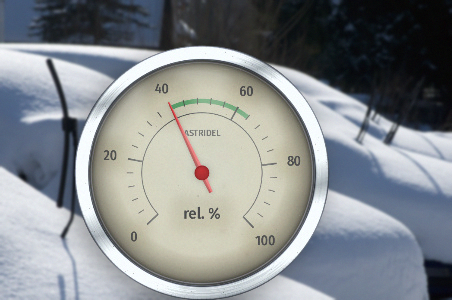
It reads value=40 unit=%
